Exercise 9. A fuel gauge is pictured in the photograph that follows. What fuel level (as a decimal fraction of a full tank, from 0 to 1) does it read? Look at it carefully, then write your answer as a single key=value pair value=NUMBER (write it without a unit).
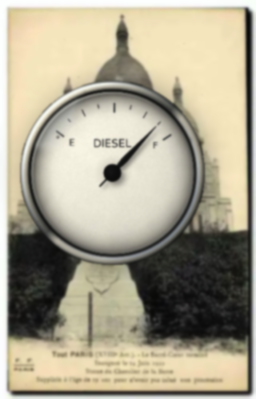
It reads value=0.875
